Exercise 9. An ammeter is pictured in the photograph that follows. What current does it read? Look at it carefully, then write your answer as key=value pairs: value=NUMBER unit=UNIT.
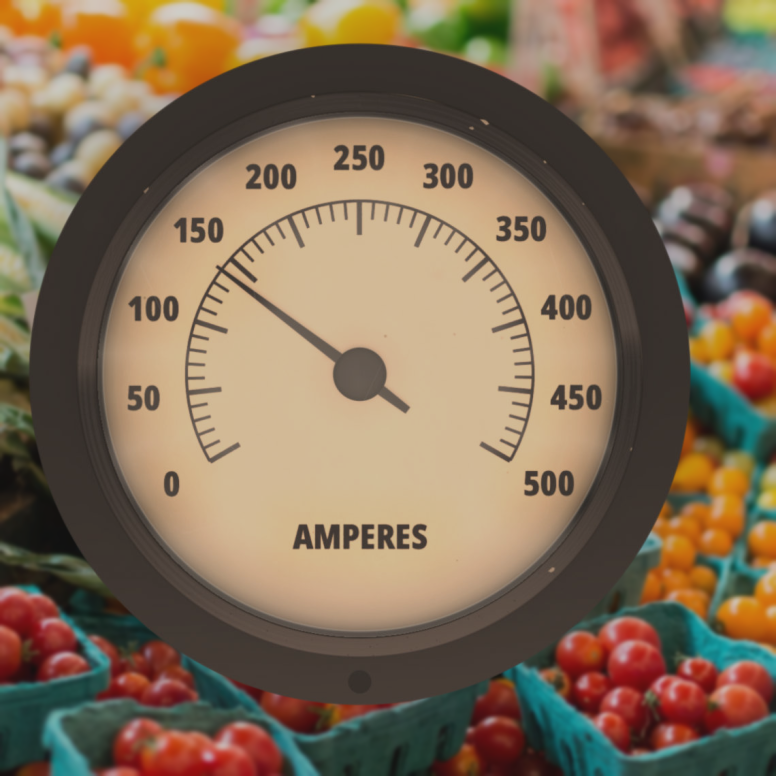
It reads value=140 unit=A
